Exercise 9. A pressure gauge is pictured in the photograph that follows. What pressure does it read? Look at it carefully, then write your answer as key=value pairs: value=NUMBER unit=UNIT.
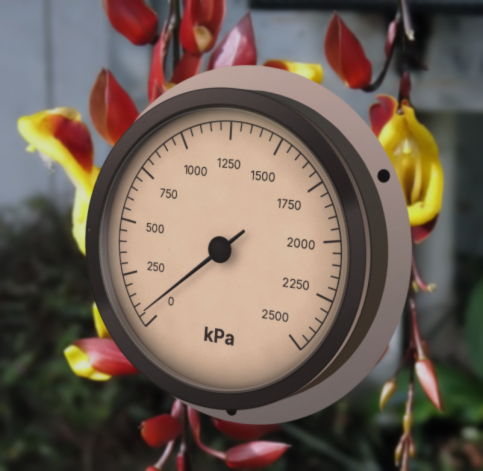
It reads value=50 unit=kPa
